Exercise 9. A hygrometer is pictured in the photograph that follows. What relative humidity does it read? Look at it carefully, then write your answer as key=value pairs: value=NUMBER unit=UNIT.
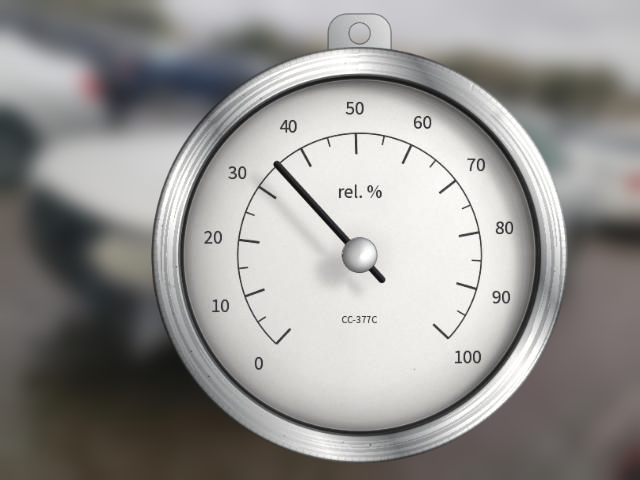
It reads value=35 unit=%
